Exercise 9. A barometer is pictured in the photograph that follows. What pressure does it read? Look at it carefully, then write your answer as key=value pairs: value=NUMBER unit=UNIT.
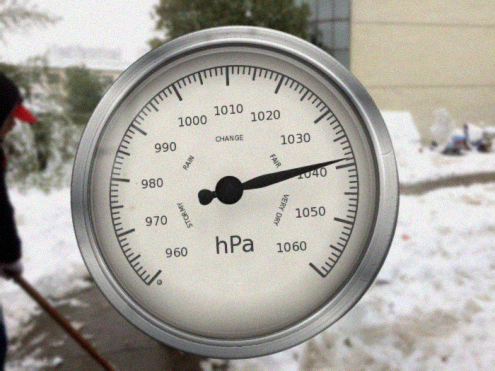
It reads value=1039 unit=hPa
